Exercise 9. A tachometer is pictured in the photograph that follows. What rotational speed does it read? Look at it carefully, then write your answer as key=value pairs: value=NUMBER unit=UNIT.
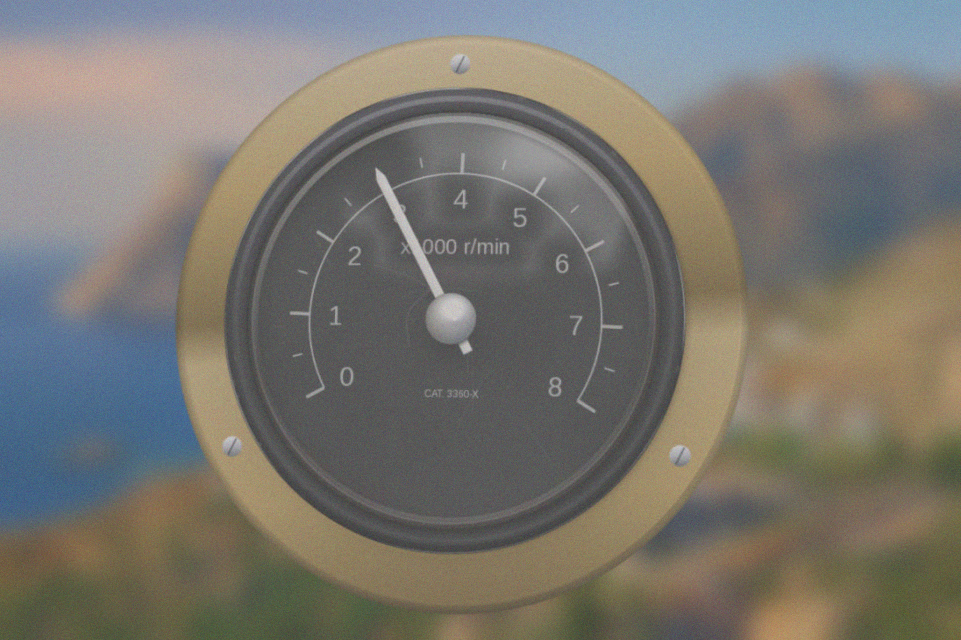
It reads value=3000 unit=rpm
